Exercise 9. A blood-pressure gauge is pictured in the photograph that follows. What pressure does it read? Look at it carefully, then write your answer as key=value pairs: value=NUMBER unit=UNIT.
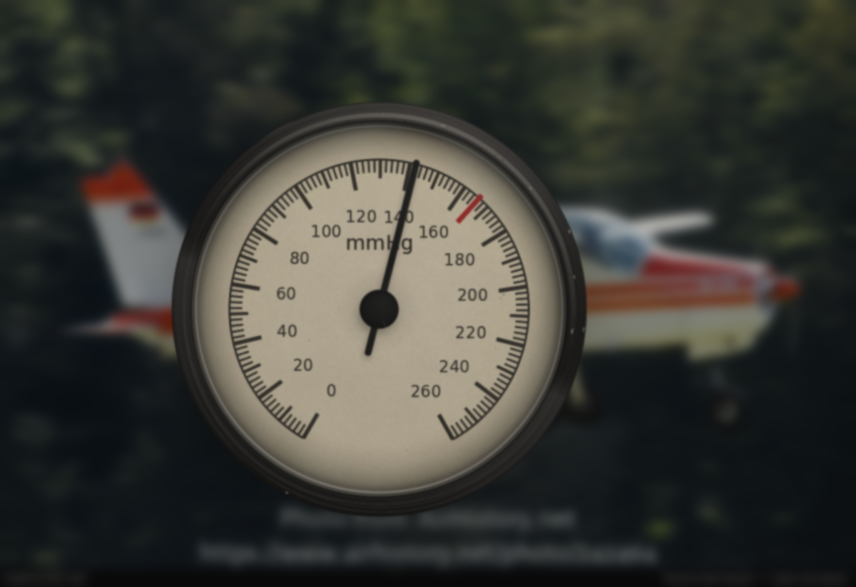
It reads value=142 unit=mmHg
